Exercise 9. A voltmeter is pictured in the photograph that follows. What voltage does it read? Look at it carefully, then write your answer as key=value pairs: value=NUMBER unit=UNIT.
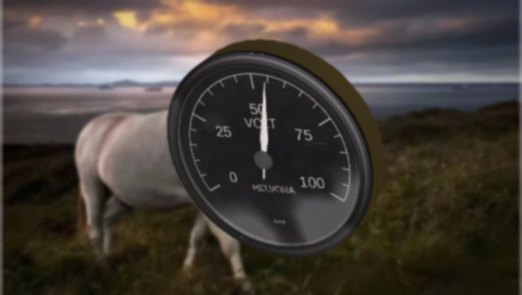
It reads value=55 unit=V
